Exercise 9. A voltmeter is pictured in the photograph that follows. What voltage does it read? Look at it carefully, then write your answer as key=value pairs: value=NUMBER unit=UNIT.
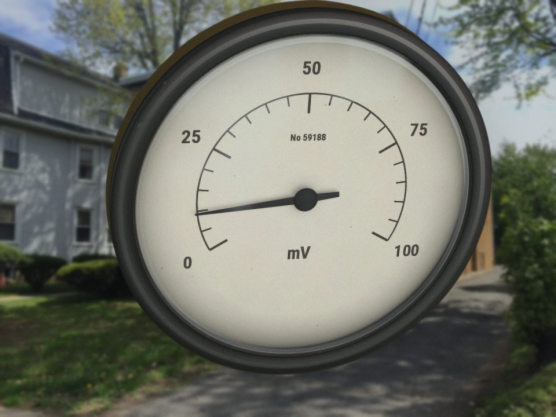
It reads value=10 unit=mV
